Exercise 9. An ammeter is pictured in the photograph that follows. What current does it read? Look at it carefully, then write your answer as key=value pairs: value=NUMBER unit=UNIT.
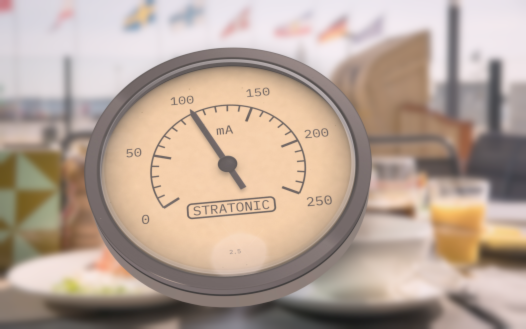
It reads value=100 unit=mA
